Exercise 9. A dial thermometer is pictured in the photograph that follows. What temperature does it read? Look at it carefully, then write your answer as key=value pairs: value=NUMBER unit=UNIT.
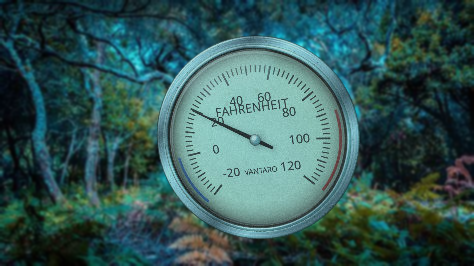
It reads value=20 unit=°F
